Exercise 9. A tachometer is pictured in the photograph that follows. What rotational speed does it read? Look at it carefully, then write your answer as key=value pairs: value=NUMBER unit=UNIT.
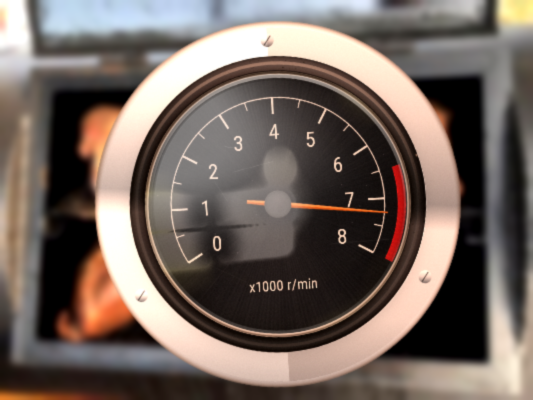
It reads value=7250 unit=rpm
